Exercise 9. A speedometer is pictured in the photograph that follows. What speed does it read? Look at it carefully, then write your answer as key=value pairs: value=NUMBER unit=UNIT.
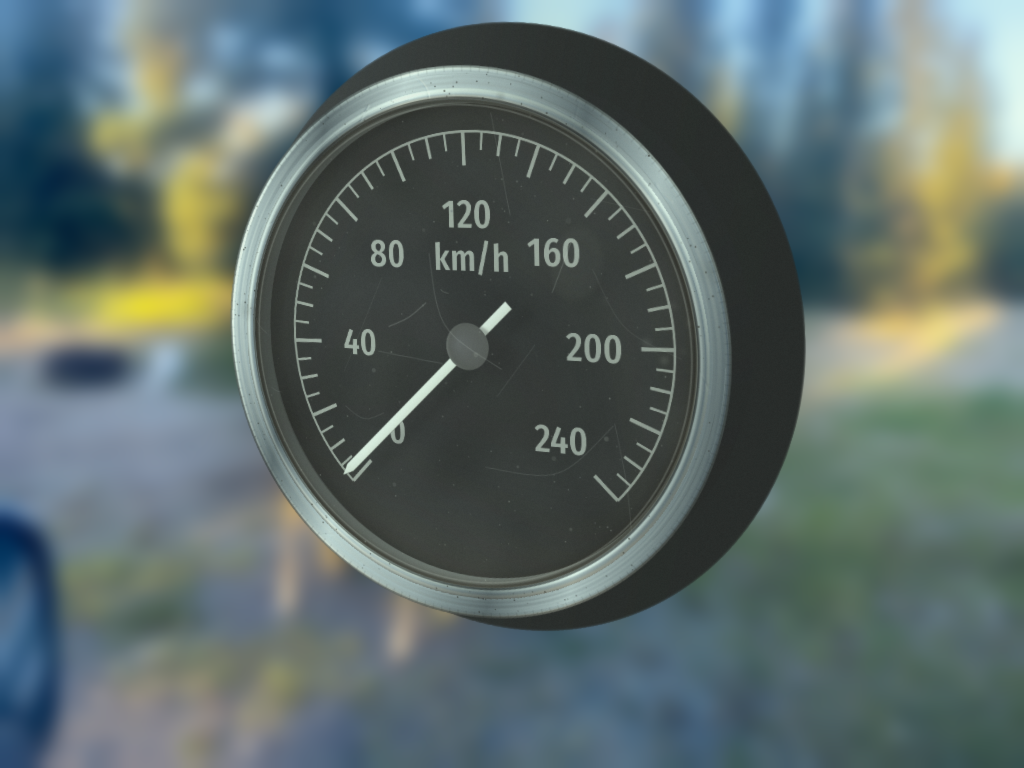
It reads value=2.5 unit=km/h
